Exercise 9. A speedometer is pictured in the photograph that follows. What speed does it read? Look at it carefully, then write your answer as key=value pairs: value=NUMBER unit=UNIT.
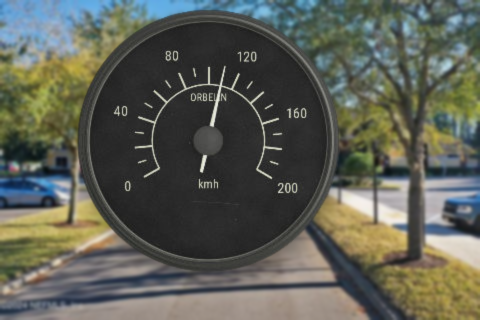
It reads value=110 unit=km/h
